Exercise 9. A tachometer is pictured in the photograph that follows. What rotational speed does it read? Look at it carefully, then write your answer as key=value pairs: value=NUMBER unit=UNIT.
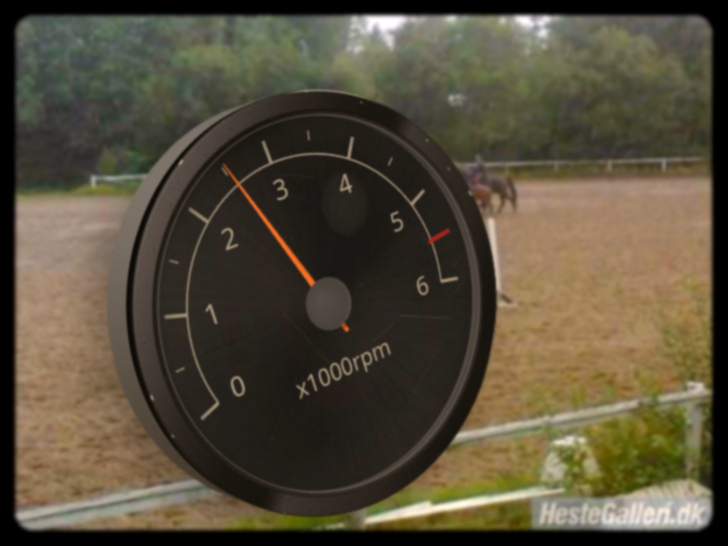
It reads value=2500 unit=rpm
